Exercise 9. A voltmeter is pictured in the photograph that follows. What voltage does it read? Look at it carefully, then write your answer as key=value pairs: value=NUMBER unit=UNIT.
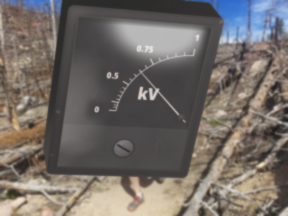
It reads value=0.65 unit=kV
